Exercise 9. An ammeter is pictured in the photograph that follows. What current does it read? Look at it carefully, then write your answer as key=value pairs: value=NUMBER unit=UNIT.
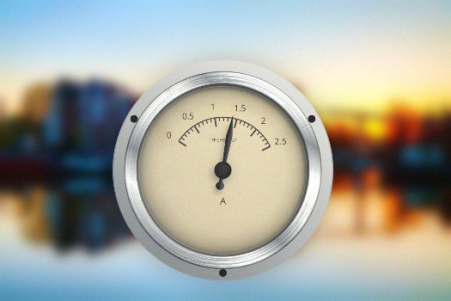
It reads value=1.4 unit=A
